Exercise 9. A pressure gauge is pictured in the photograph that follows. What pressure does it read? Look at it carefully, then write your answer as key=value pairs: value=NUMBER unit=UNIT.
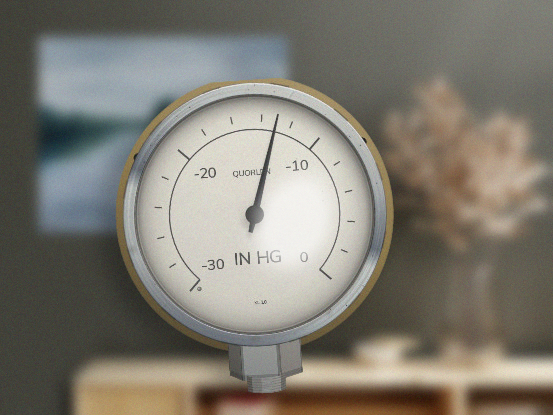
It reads value=-13 unit=inHg
